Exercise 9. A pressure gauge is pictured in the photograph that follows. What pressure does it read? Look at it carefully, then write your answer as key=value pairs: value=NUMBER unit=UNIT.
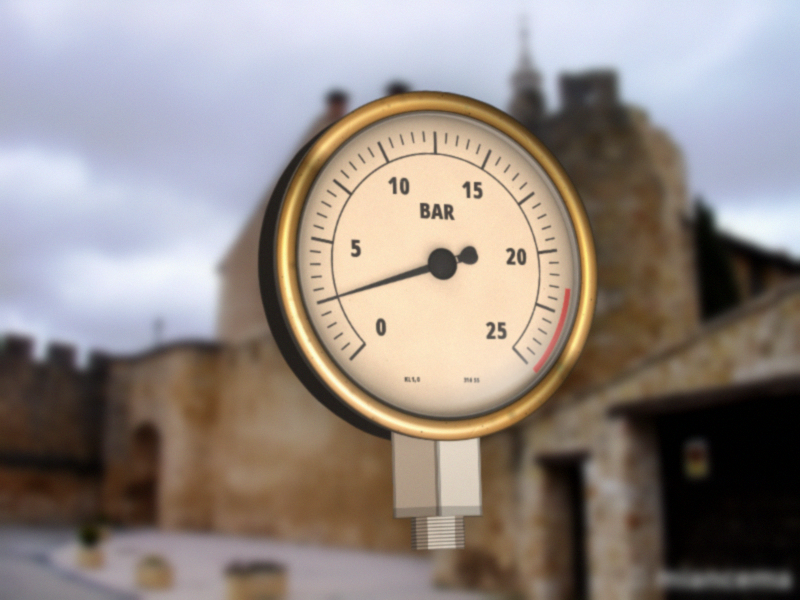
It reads value=2.5 unit=bar
